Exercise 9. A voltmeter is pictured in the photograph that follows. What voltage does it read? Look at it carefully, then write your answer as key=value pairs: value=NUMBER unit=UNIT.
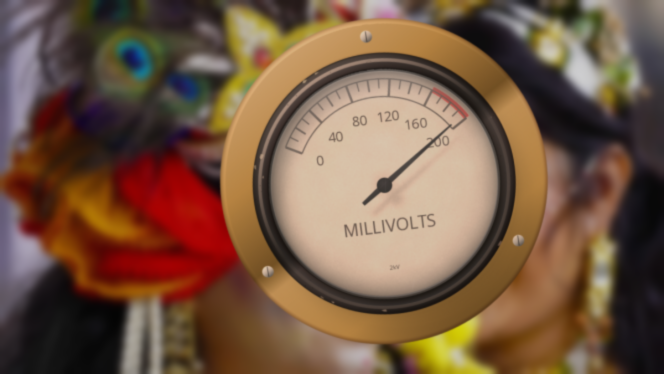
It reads value=195 unit=mV
